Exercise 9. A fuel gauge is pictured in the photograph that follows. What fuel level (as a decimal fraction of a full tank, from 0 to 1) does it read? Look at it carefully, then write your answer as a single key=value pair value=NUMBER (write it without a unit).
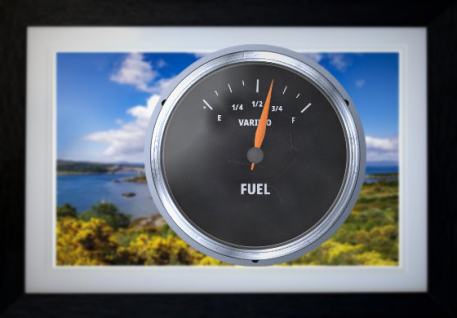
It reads value=0.625
